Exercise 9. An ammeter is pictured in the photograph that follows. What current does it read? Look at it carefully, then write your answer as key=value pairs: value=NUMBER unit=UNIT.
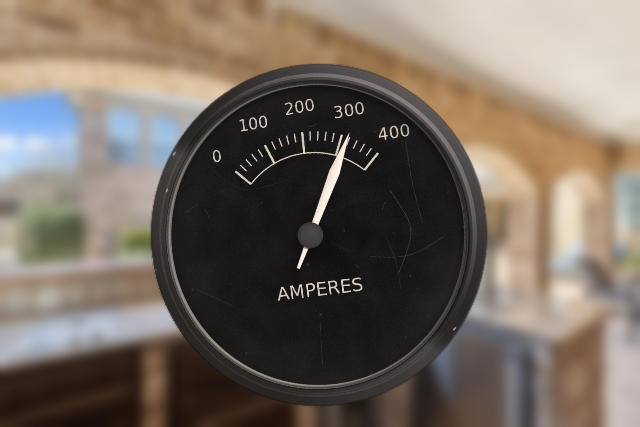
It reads value=320 unit=A
